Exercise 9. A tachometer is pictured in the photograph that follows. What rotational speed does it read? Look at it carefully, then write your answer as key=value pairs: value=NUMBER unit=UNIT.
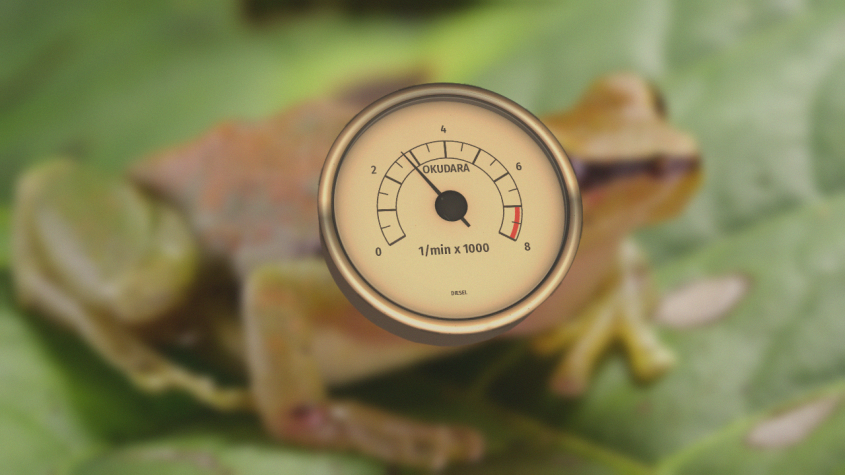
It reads value=2750 unit=rpm
